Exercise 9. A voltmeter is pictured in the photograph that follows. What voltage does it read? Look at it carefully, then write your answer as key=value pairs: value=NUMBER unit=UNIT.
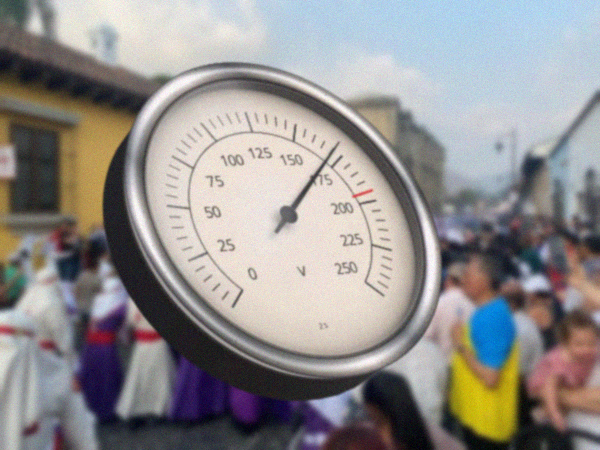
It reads value=170 unit=V
